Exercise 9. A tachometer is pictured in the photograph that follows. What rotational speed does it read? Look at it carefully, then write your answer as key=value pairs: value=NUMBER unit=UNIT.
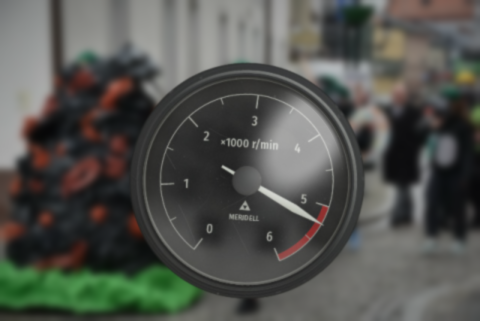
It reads value=5250 unit=rpm
